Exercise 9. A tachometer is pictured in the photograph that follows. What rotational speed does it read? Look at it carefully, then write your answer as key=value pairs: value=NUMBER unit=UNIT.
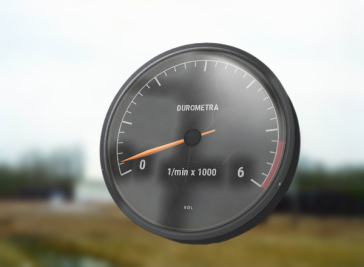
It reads value=200 unit=rpm
